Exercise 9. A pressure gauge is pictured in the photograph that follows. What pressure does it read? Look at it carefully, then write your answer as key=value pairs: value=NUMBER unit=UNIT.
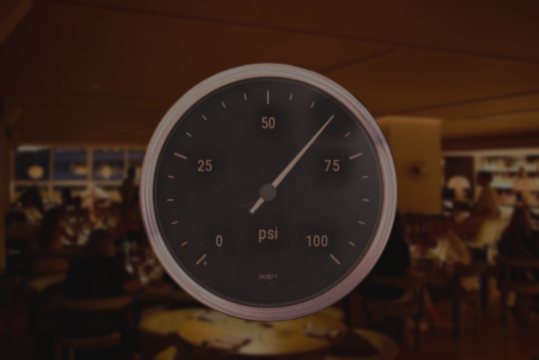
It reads value=65 unit=psi
